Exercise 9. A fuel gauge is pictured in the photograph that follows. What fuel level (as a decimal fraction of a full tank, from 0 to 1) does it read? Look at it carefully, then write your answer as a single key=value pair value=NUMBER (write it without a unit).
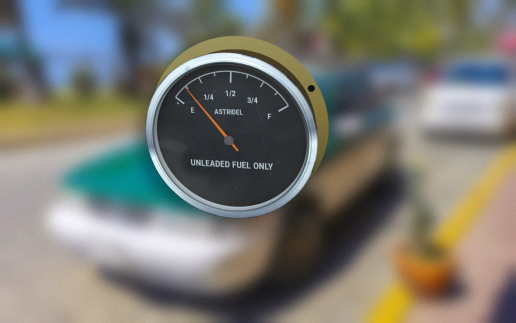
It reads value=0.125
